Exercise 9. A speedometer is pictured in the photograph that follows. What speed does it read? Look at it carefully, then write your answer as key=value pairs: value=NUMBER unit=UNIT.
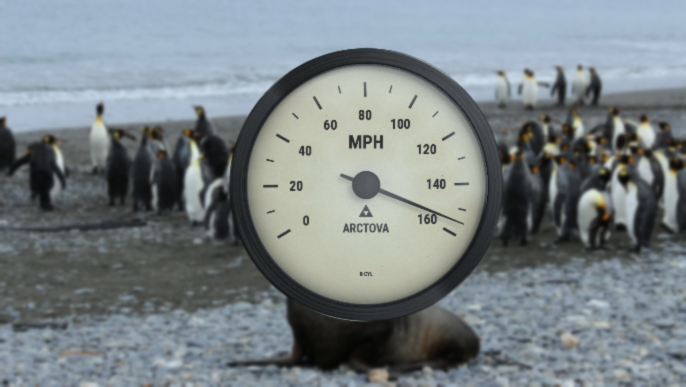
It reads value=155 unit=mph
